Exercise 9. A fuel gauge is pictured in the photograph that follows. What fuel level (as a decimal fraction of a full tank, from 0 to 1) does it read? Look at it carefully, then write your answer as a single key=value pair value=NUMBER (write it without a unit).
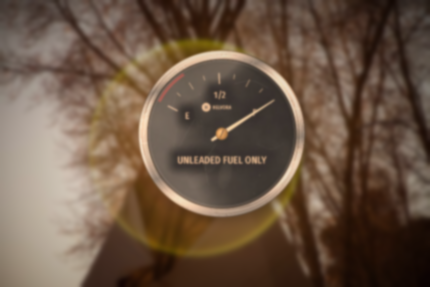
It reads value=1
